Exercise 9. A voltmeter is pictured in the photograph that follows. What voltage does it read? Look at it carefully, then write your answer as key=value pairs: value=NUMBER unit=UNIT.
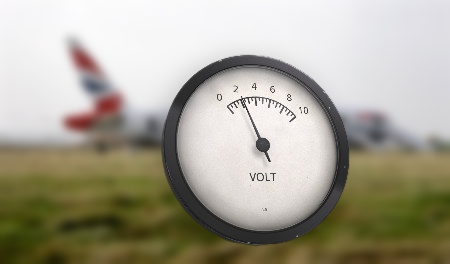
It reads value=2 unit=V
